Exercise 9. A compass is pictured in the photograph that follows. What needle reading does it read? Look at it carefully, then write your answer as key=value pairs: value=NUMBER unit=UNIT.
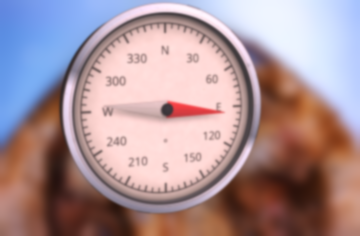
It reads value=95 unit=°
